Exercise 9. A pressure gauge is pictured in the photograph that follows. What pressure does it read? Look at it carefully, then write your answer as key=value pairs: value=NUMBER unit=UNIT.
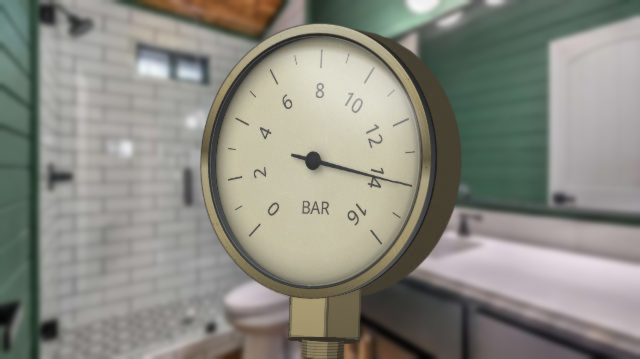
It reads value=14 unit=bar
